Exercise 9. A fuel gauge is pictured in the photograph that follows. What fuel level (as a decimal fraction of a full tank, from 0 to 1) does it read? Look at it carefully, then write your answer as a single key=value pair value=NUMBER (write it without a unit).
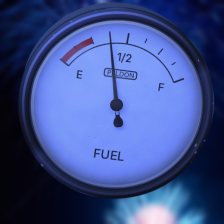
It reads value=0.375
